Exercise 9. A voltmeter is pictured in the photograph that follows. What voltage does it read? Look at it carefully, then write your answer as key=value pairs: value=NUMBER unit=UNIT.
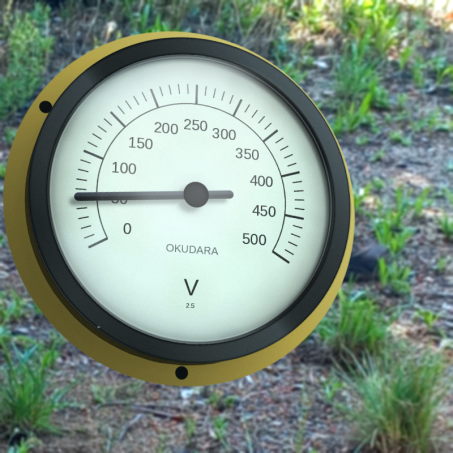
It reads value=50 unit=V
